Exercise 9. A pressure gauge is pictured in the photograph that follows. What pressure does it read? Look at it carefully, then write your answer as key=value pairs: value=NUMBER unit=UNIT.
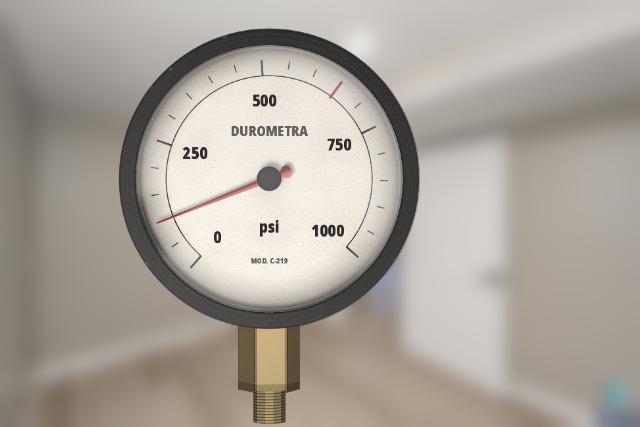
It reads value=100 unit=psi
